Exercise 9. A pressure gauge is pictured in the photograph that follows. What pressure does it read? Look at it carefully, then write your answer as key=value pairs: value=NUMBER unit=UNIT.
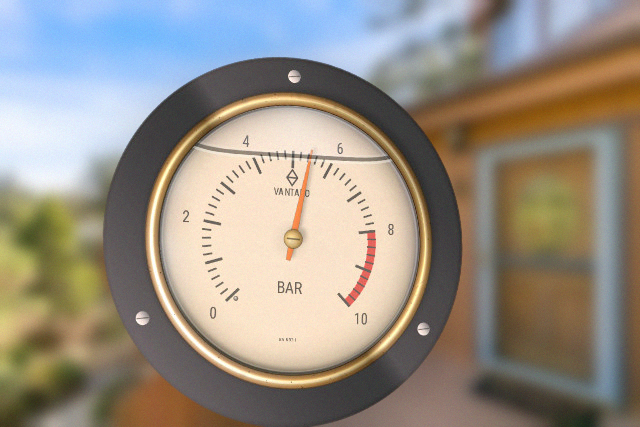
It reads value=5.4 unit=bar
